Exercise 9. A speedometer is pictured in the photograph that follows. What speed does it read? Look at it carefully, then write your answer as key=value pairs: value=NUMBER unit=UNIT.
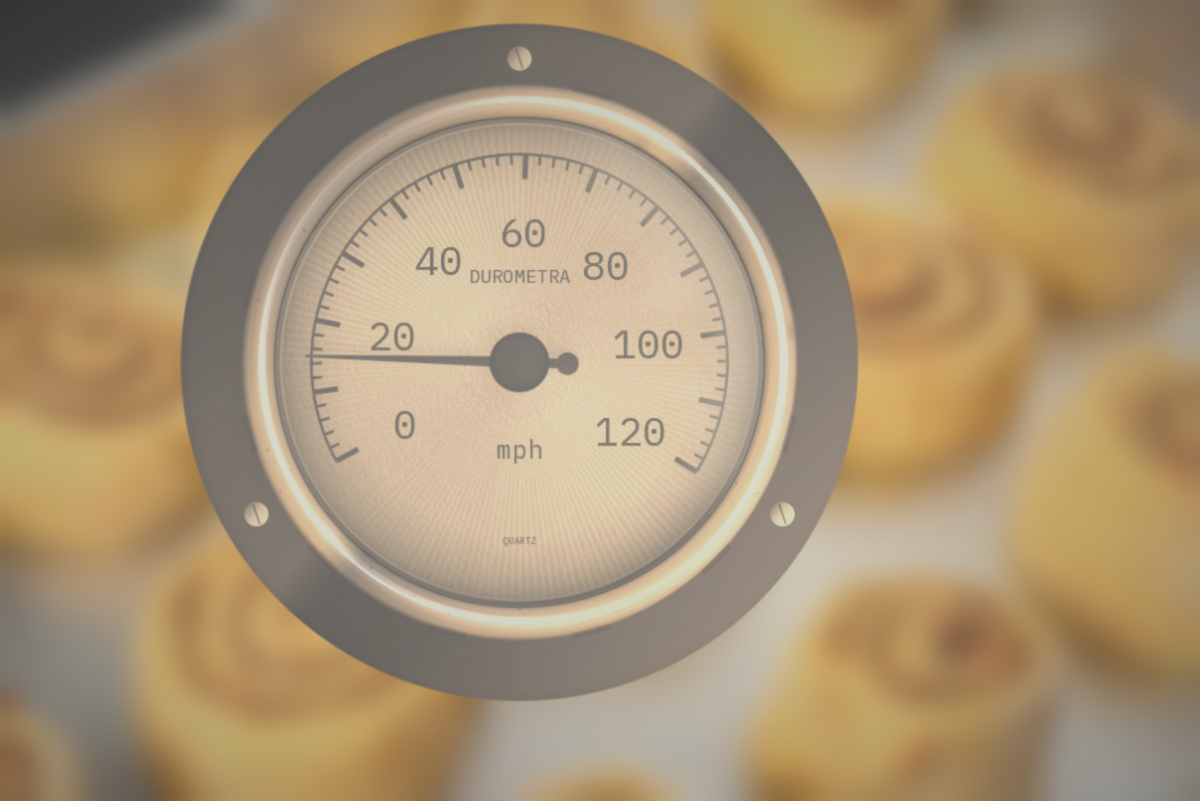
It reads value=15 unit=mph
